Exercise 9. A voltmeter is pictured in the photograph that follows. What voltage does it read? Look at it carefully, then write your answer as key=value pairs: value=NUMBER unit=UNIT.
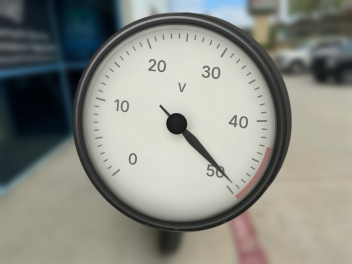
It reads value=49 unit=V
